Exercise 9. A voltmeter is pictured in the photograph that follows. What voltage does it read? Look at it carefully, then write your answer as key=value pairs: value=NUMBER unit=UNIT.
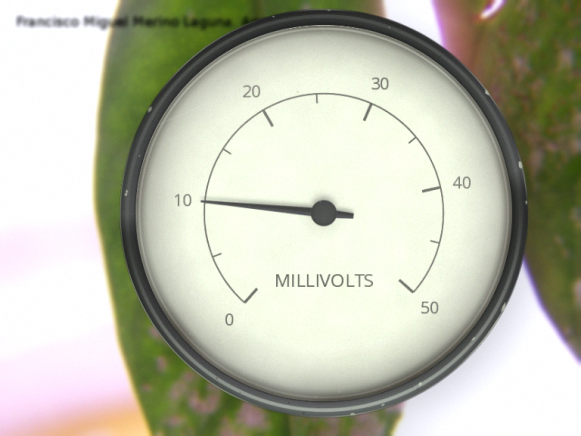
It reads value=10 unit=mV
